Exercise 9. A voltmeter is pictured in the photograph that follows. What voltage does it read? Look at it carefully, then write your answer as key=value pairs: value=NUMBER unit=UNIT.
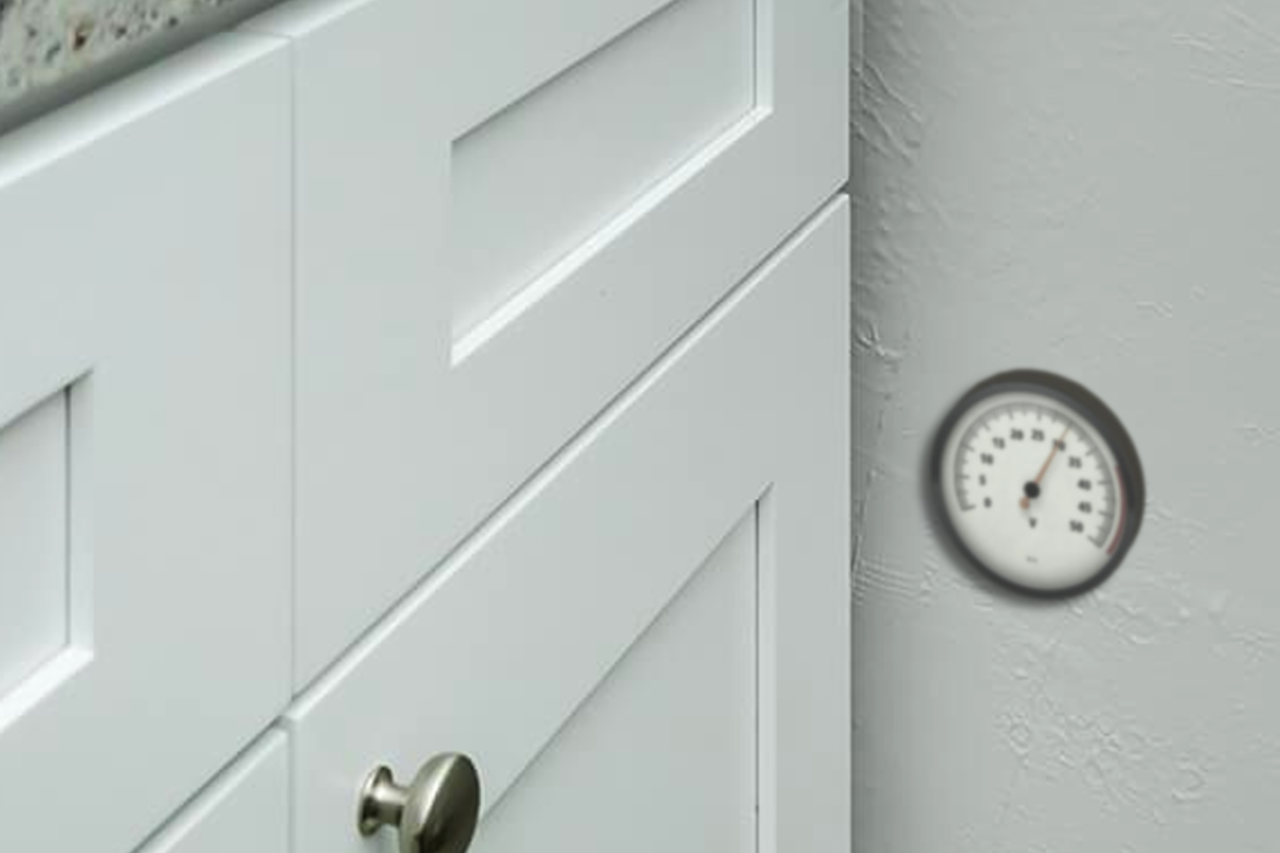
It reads value=30 unit=V
